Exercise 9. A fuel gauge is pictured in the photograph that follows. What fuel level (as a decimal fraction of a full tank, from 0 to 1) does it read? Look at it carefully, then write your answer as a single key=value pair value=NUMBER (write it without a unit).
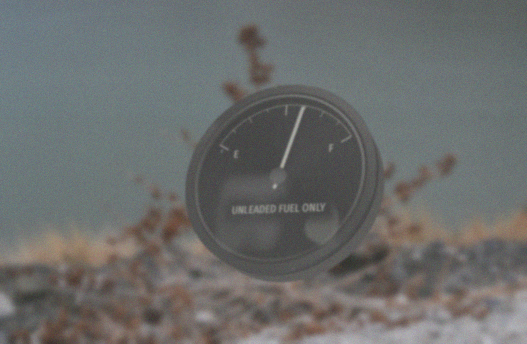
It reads value=0.625
